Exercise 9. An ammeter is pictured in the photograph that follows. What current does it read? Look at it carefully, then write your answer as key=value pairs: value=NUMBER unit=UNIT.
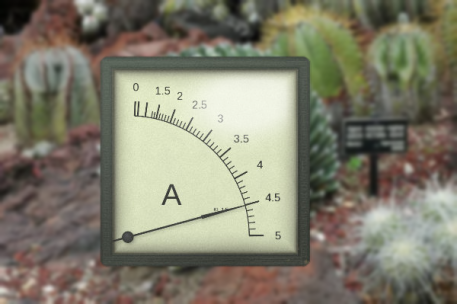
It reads value=4.5 unit=A
